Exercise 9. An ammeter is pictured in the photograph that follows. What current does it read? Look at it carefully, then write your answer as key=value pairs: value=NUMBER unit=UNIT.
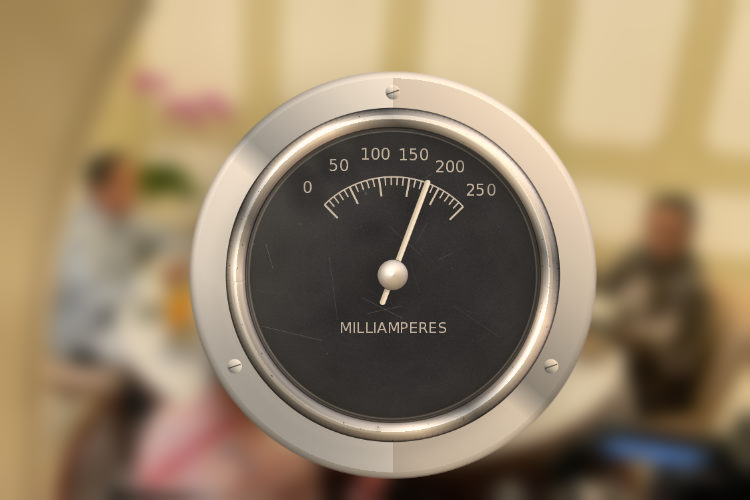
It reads value=180 unit=mA
